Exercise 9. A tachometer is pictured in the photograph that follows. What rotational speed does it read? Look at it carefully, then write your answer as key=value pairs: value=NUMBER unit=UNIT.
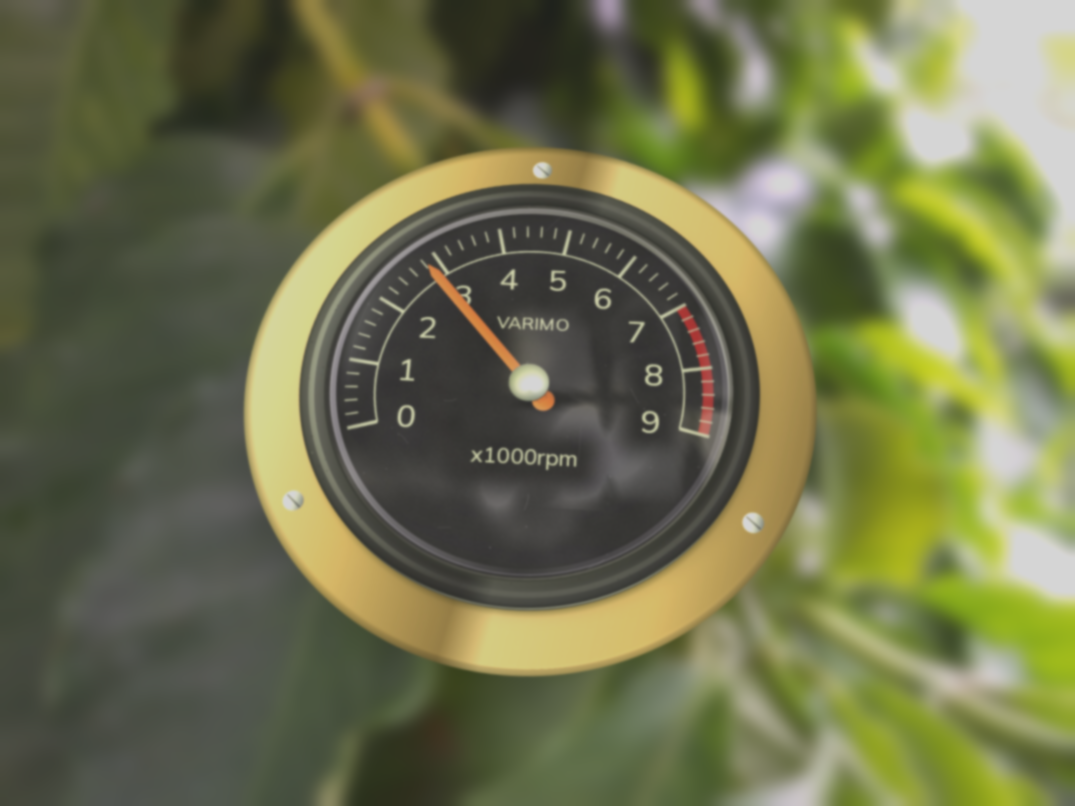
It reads value=2800 unit=rpm
